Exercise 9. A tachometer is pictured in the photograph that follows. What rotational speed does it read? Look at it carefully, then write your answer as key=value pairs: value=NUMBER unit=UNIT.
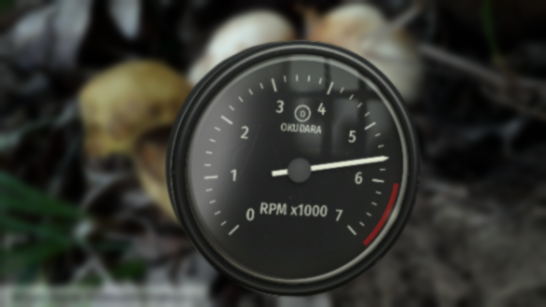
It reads value=5600 unit=rpm
